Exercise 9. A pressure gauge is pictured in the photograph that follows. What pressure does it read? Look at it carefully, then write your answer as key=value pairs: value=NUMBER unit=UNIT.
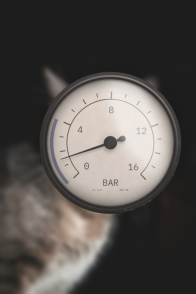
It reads value=1.5 unit=bar
